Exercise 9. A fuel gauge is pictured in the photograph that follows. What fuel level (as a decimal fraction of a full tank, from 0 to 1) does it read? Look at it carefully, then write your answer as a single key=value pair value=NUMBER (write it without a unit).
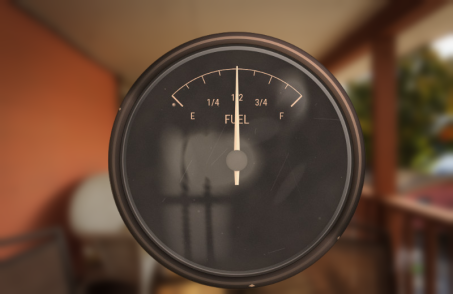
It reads value=0.5
